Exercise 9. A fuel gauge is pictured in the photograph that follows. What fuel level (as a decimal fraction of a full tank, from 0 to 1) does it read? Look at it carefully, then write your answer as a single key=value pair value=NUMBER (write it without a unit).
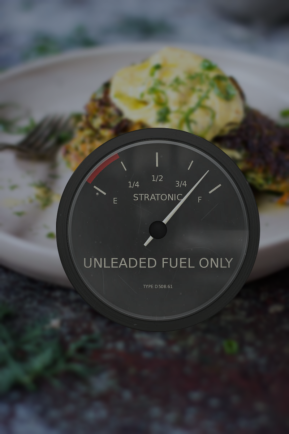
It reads value=0.875
